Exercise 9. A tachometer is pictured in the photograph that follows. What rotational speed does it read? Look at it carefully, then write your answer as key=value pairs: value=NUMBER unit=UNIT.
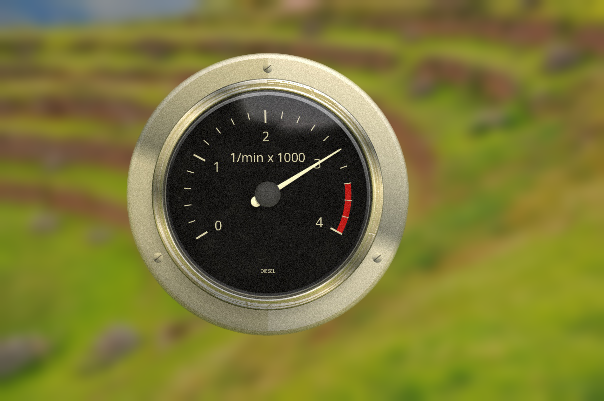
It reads value=3000 unit=rpm
